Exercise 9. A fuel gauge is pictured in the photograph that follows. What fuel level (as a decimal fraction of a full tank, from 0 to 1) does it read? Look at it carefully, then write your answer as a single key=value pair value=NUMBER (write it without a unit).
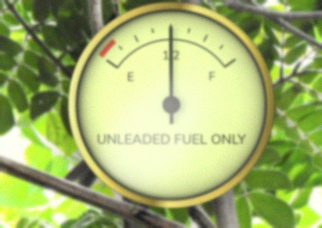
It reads value=0.5
